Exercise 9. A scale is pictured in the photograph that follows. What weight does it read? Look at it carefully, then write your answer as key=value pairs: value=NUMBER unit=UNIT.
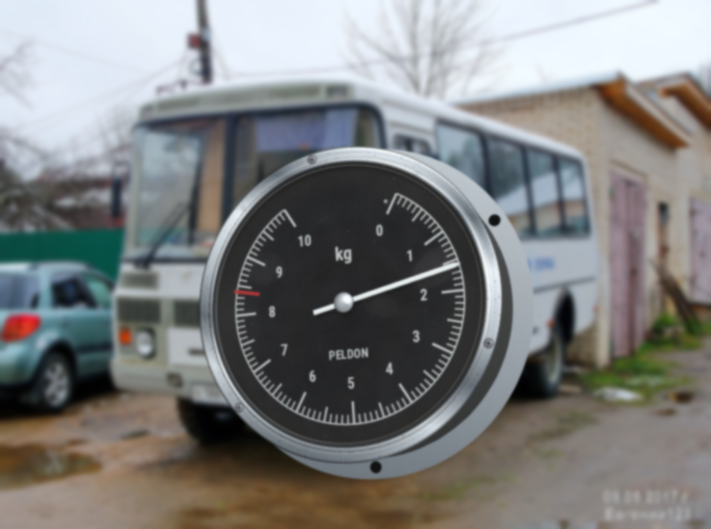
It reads value=1.6 unit=kg
